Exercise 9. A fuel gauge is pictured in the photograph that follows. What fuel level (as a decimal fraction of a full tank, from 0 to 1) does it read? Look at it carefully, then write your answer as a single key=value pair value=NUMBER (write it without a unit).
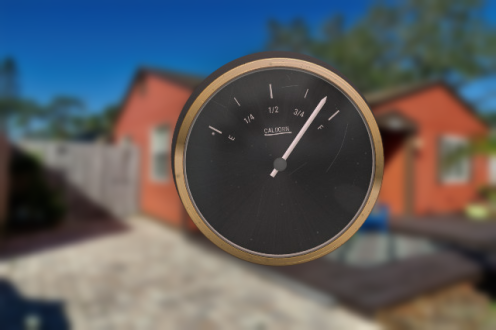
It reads value=0.875
